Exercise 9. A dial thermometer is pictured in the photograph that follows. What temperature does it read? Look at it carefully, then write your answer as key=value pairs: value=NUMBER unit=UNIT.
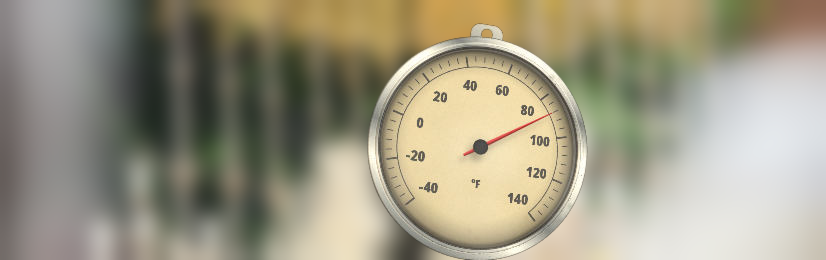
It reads value=88 unit=°F
